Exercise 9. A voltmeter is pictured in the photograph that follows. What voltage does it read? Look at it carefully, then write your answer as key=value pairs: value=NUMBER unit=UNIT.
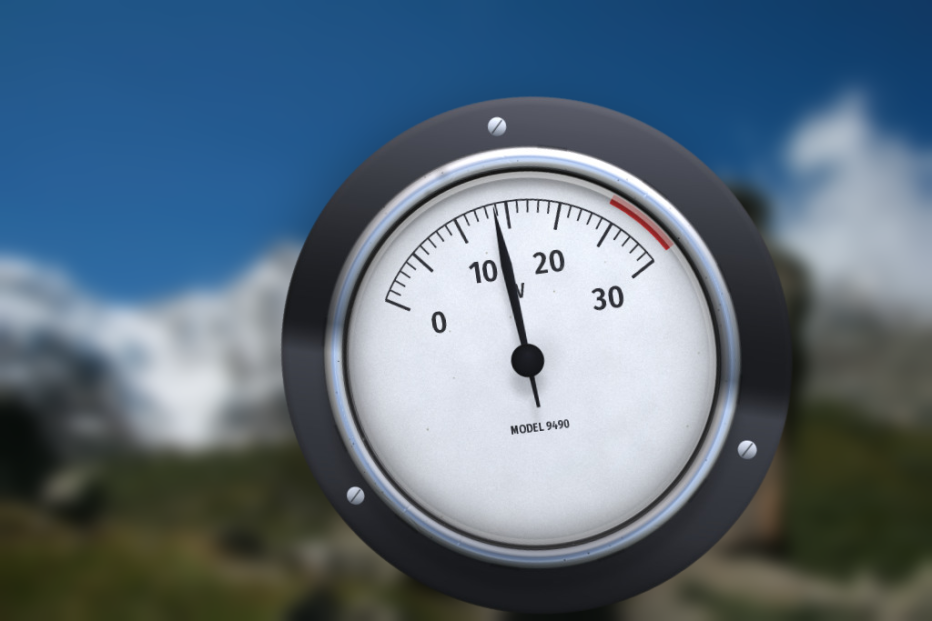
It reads value=14 unit=V
